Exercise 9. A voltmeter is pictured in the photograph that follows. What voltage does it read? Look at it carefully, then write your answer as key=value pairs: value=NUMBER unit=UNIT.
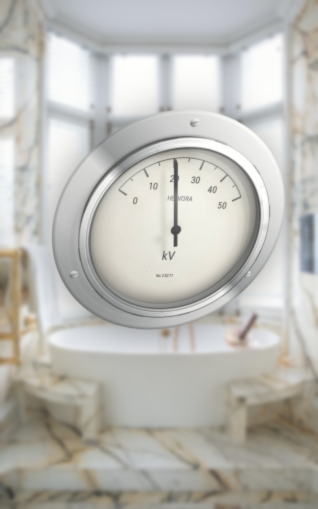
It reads value=20 unit=kV
